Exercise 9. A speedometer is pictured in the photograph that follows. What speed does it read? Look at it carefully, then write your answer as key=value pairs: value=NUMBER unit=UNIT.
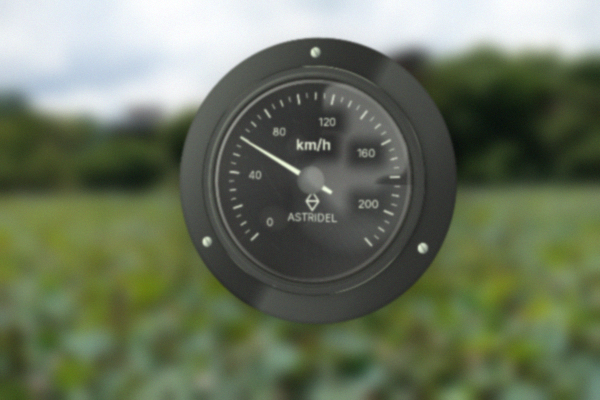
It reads value=60 unit=km/h
